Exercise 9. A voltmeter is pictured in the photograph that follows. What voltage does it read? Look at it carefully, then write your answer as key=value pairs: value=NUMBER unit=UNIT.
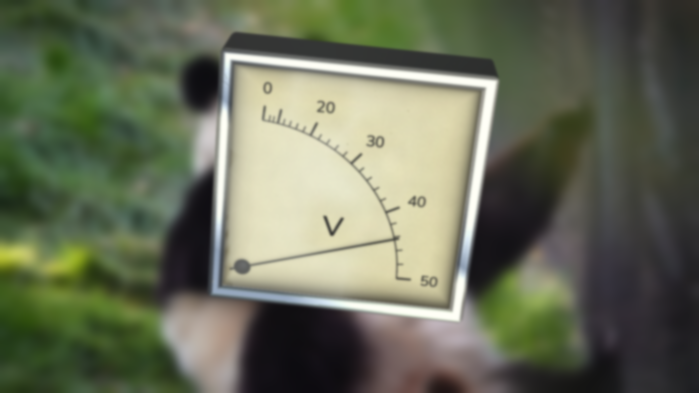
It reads value=44 unit=V
